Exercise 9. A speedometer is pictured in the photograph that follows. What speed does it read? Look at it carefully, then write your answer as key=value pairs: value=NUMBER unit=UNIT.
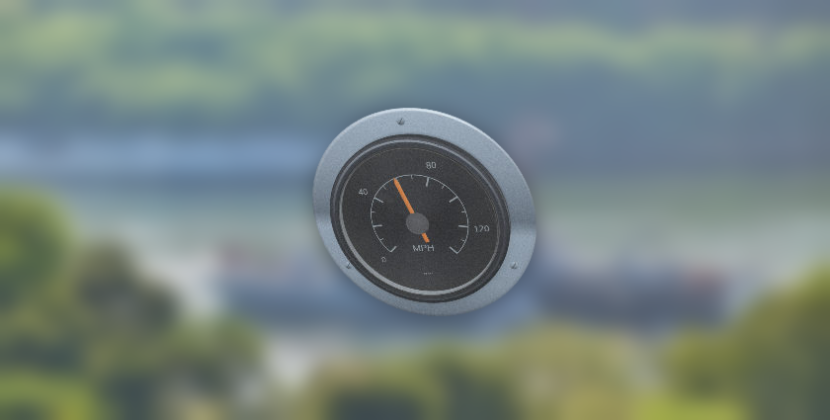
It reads value=60 unit=mph
